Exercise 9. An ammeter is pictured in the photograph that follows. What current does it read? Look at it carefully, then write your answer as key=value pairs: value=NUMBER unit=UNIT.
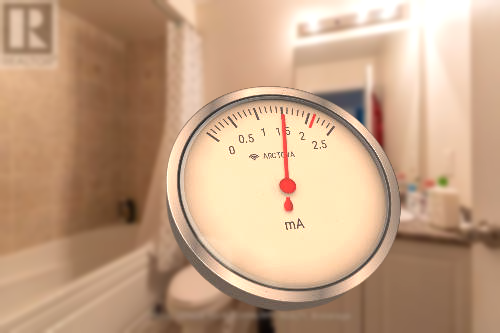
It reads value=1.5 unit=mA
